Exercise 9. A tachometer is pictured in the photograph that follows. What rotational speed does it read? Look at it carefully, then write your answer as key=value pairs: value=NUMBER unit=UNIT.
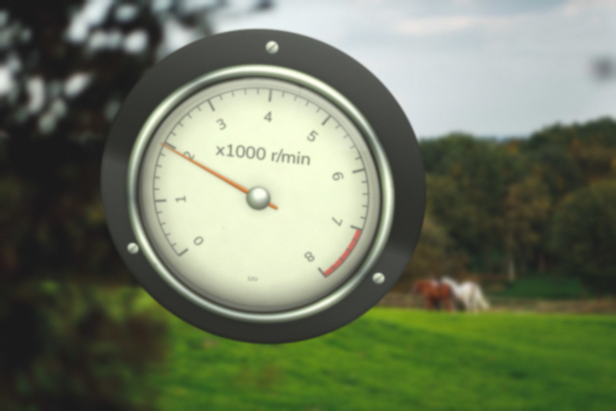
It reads value=2000 unit=rpm
